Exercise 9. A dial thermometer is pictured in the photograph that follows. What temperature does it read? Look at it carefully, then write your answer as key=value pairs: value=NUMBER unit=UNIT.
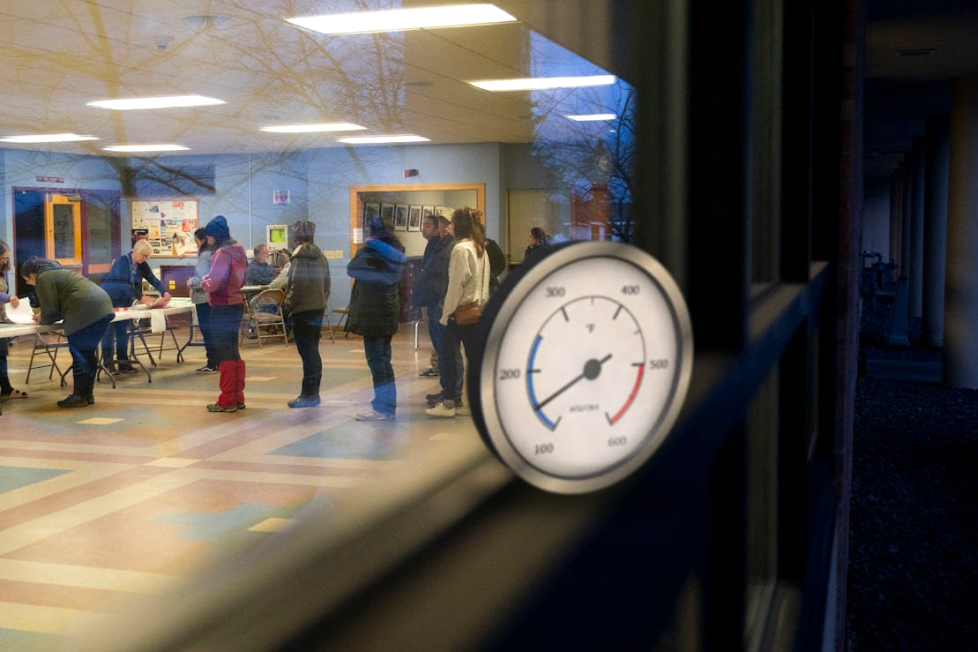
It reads value=150 unit=°F
